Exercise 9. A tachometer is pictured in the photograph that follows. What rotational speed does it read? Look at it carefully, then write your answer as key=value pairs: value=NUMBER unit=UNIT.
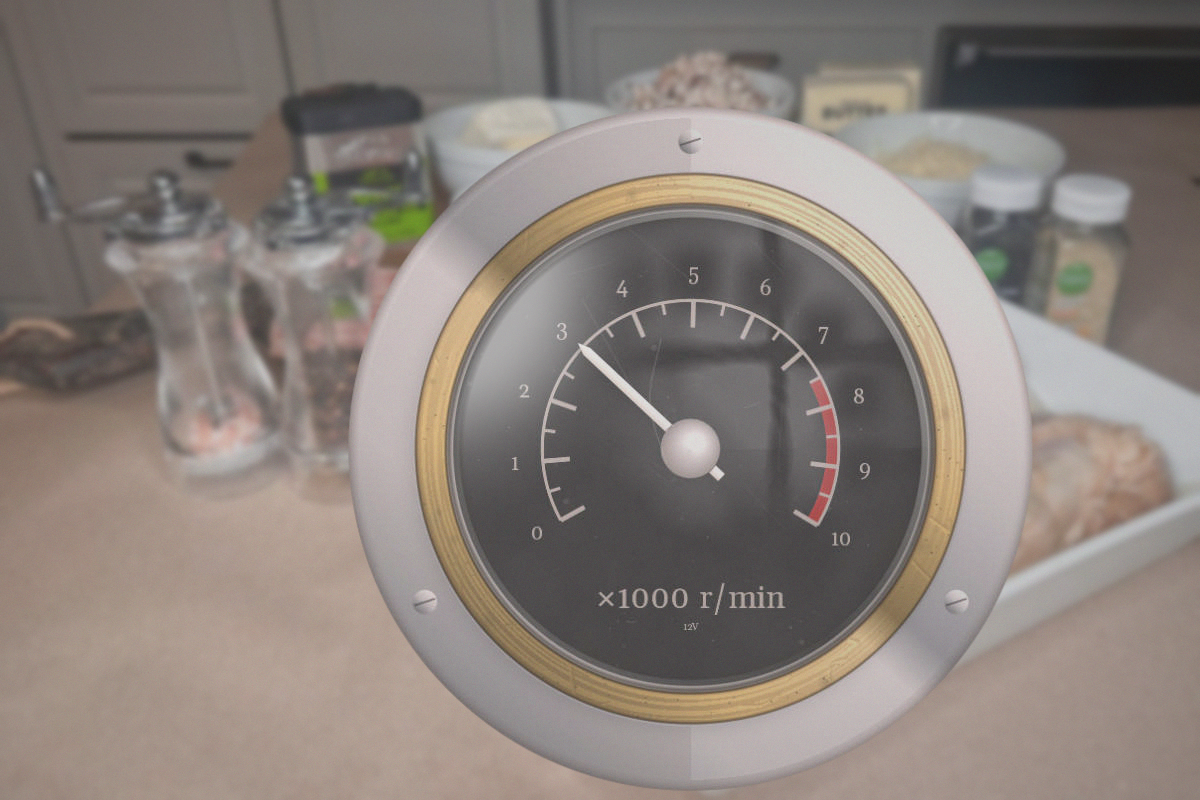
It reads value=3000 unit=rpm
